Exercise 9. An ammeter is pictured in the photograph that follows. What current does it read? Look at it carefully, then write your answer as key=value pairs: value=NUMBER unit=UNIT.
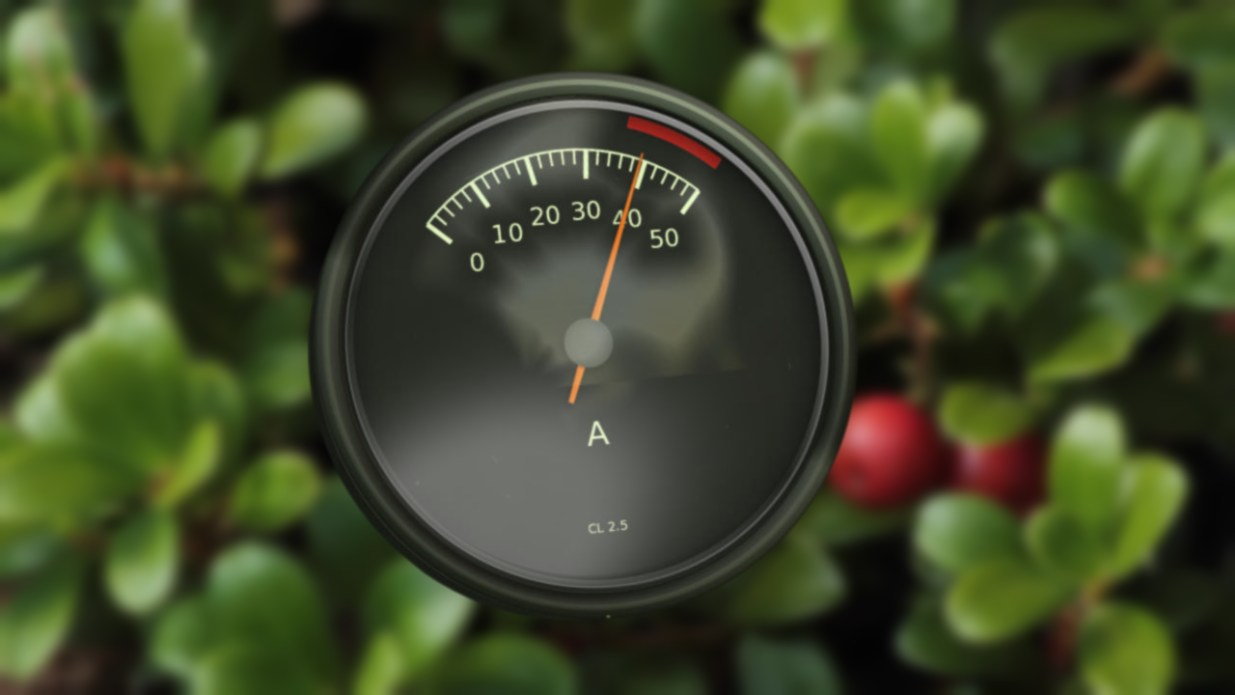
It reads value=39 unit=A
